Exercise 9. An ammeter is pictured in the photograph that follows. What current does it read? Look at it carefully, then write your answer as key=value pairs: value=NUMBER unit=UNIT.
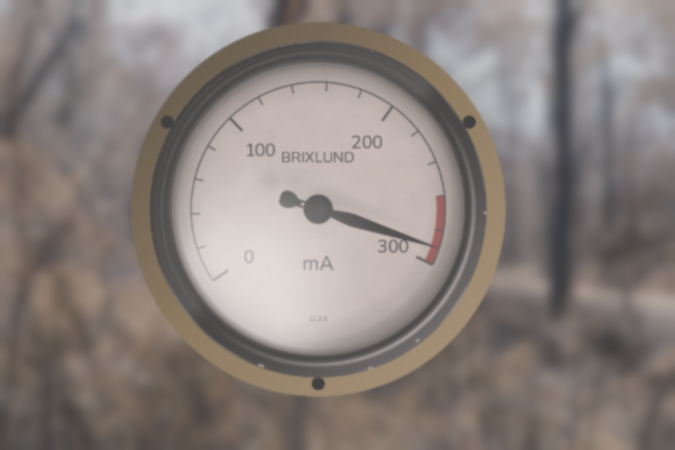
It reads value=290 unit=mA
